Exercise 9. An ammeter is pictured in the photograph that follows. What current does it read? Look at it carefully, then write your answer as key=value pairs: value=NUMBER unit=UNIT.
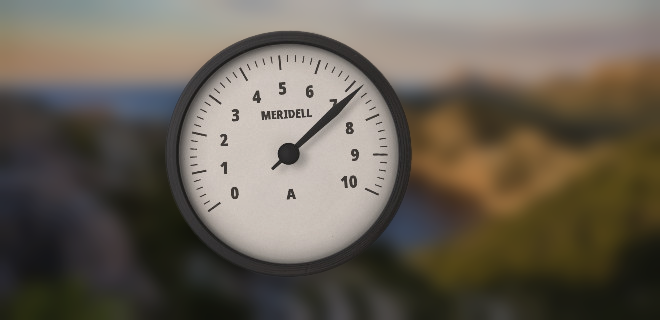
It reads value=7.2 unit=A
